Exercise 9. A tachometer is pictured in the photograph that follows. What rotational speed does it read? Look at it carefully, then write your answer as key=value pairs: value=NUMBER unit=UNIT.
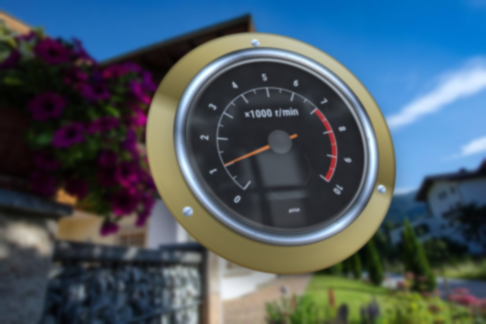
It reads value=1000 unit=rpm
